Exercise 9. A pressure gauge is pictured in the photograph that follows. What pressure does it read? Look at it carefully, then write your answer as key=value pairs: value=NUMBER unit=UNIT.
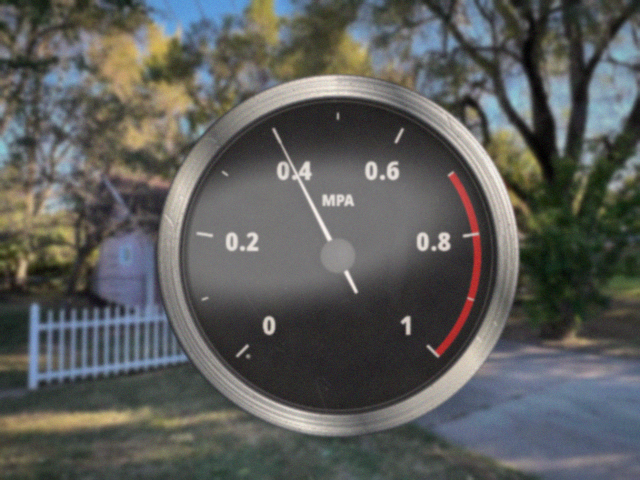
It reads value=0.4 unit=MPa
